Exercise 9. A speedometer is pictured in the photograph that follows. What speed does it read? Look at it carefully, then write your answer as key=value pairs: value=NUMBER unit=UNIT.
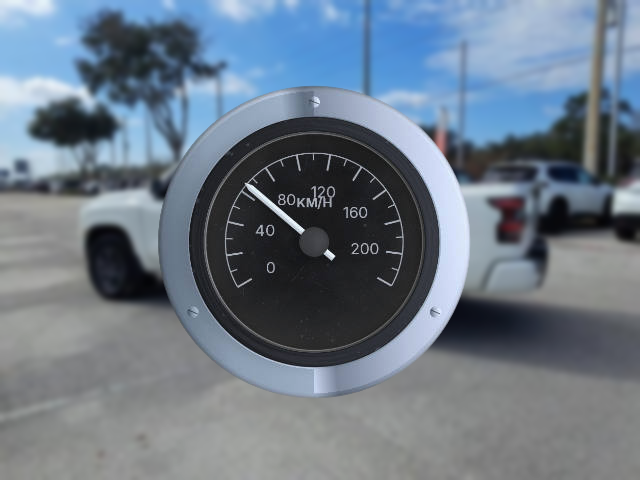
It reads value=65 unit=km/h
